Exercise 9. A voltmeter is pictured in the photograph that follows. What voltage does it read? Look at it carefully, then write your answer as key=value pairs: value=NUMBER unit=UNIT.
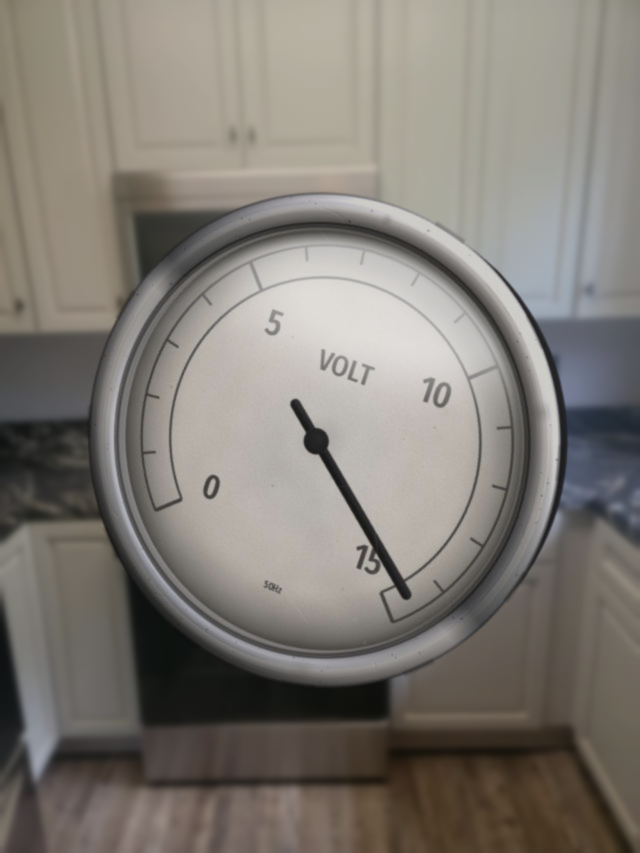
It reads value=14.5 unit=V
